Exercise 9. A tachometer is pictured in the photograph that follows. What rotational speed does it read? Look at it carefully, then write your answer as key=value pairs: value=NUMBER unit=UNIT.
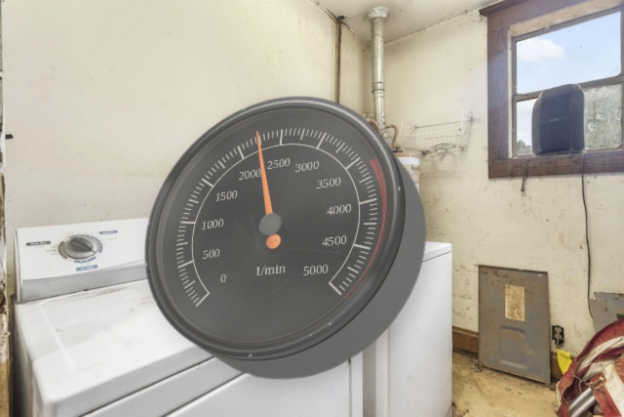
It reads value=2250 unit=rpm
